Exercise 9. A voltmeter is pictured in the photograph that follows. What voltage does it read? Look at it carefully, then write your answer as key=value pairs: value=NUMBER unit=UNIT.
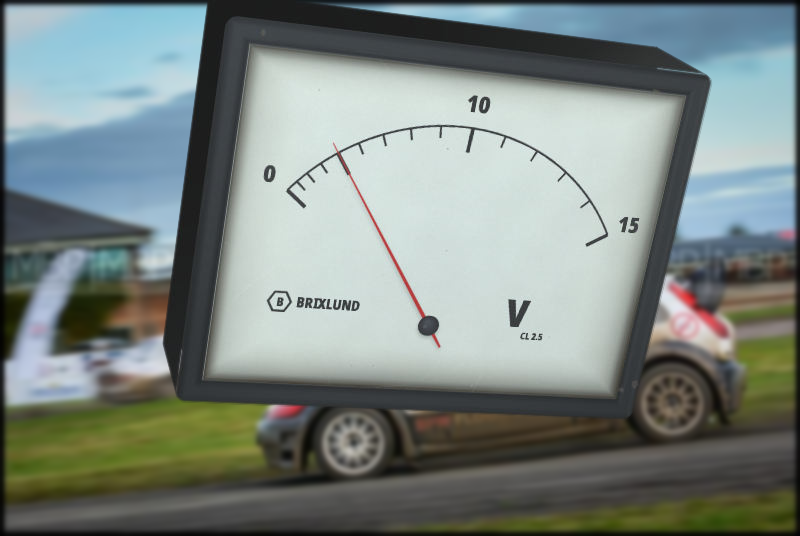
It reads value=5 unit=V
